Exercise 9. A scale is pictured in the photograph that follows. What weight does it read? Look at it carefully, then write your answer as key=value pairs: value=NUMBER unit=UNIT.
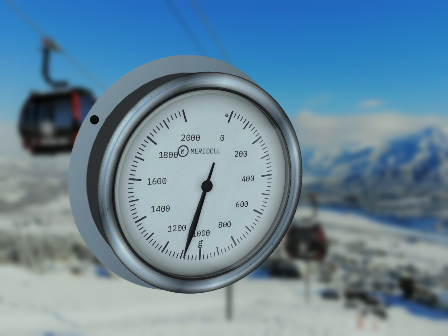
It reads value=1100 unit=g
